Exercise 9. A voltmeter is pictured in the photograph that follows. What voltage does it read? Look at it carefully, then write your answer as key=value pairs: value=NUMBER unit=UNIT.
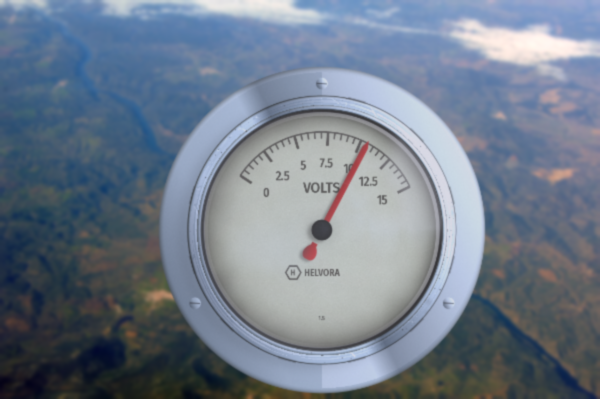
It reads value=10.5 unit=V
